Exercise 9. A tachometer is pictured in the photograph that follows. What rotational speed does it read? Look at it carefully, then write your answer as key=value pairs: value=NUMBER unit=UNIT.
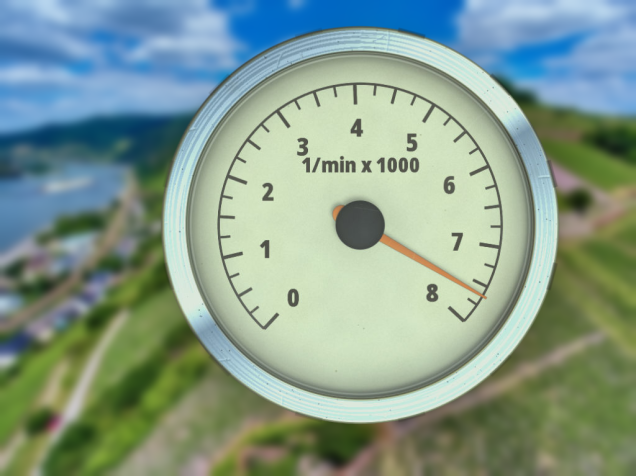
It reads value=7625 unit=rpm
